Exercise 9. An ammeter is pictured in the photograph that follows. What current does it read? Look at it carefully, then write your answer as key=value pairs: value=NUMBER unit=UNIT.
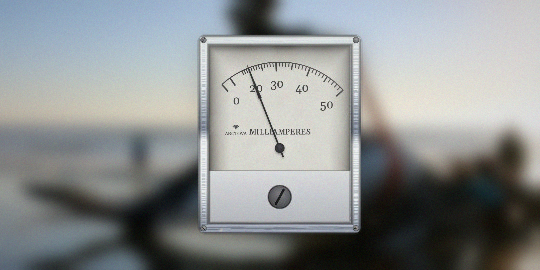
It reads value=20 unit=mA
